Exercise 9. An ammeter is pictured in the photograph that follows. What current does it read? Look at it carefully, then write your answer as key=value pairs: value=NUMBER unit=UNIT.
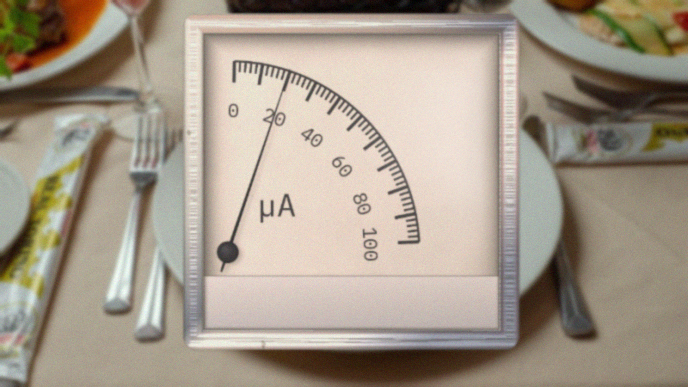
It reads value=20 unit=µA
